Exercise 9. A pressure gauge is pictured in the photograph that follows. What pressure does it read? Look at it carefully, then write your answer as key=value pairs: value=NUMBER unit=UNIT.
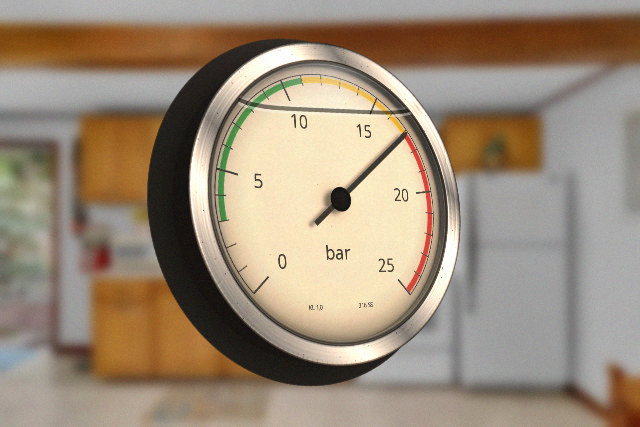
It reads value=17 unit=bar
